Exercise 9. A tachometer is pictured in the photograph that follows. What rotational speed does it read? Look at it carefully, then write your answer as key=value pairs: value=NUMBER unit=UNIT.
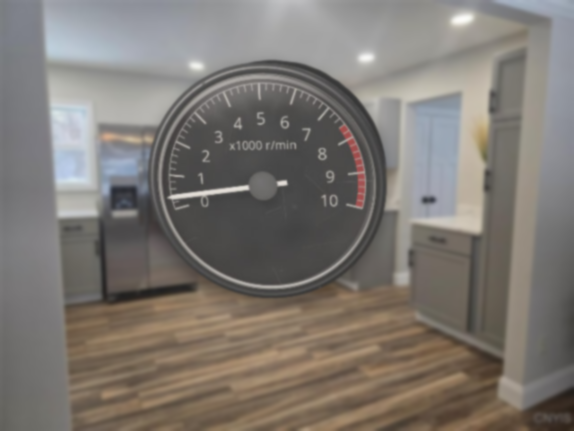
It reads value=400 unit=rpm
